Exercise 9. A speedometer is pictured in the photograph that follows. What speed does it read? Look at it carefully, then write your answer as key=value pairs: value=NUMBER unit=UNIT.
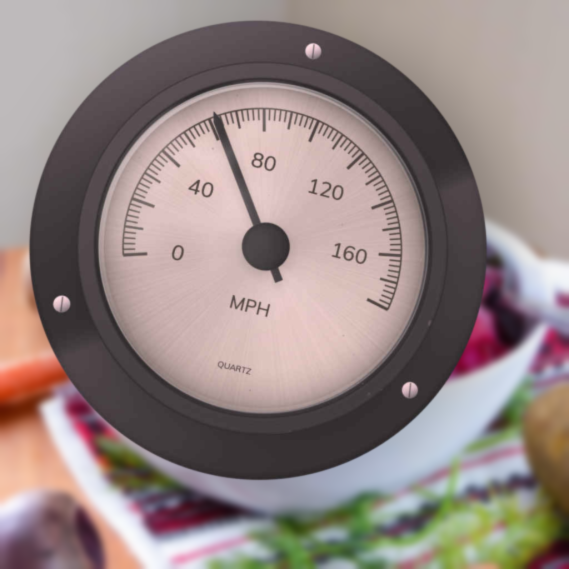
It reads value=62 unit=mph
